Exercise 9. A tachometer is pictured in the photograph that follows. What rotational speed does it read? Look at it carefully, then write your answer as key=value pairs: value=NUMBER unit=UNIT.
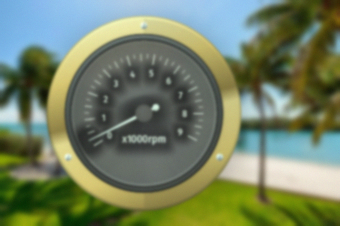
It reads value=250 unit=rpm
